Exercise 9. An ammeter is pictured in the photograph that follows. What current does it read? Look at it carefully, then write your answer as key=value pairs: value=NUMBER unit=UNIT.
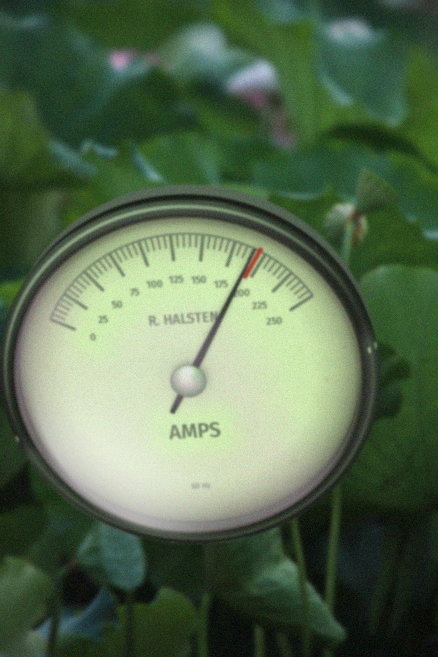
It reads value=190 unit=A
